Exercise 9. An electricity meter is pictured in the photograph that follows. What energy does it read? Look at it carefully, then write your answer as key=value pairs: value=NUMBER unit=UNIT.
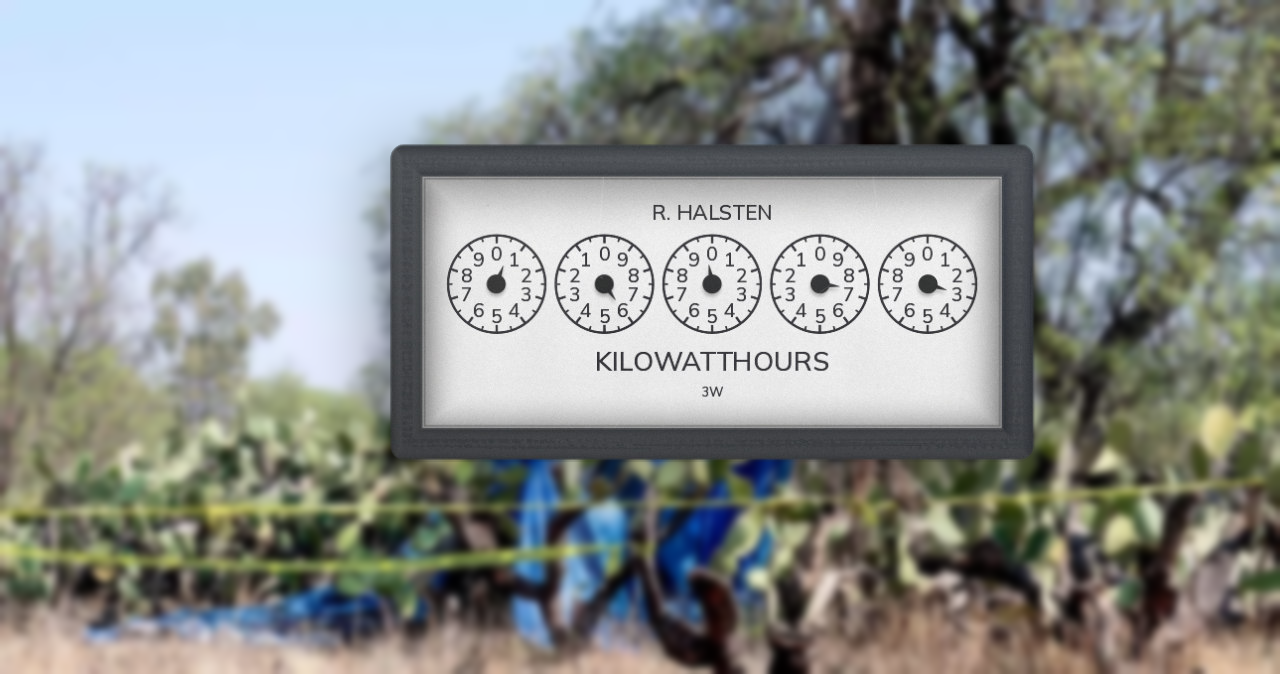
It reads value=5973 unit=kWh
